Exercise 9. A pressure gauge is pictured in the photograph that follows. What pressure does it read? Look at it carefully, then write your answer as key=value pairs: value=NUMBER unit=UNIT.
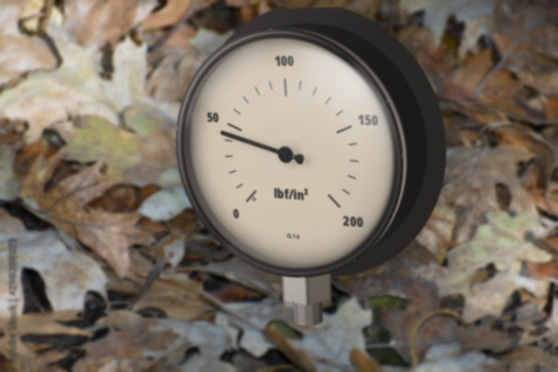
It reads value=45 unit=psi
